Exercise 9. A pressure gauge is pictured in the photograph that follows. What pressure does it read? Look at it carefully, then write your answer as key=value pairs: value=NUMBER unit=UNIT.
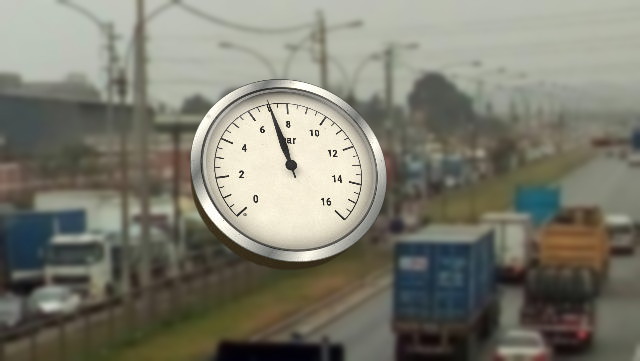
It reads value=7 unit=bar
